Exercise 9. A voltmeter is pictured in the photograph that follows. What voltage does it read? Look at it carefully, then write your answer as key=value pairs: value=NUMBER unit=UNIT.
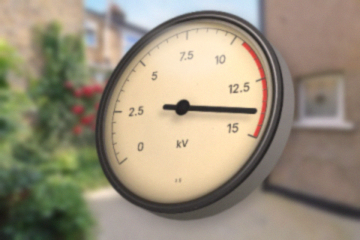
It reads value=14 unit=kV
